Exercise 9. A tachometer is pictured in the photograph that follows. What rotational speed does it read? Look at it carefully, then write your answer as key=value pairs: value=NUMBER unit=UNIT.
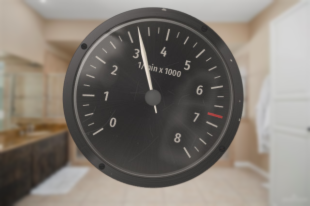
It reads value=3250 unit=rpm
